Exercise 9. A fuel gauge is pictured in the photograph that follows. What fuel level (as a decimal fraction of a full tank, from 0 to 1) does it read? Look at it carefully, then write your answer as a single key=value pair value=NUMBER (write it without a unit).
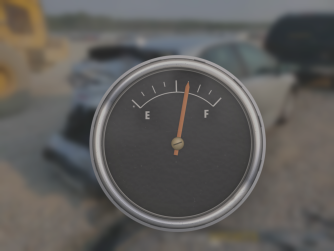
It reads value=0.625
